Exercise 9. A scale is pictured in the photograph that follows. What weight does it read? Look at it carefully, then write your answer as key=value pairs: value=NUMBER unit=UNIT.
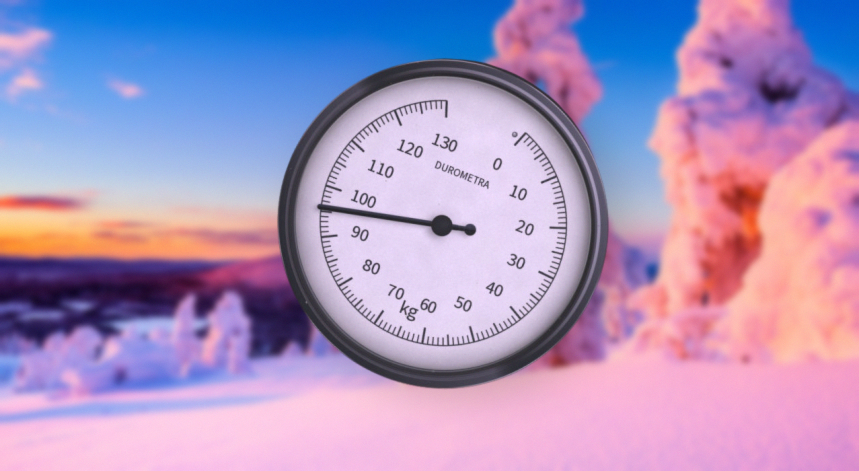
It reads value=96 unit=kg
